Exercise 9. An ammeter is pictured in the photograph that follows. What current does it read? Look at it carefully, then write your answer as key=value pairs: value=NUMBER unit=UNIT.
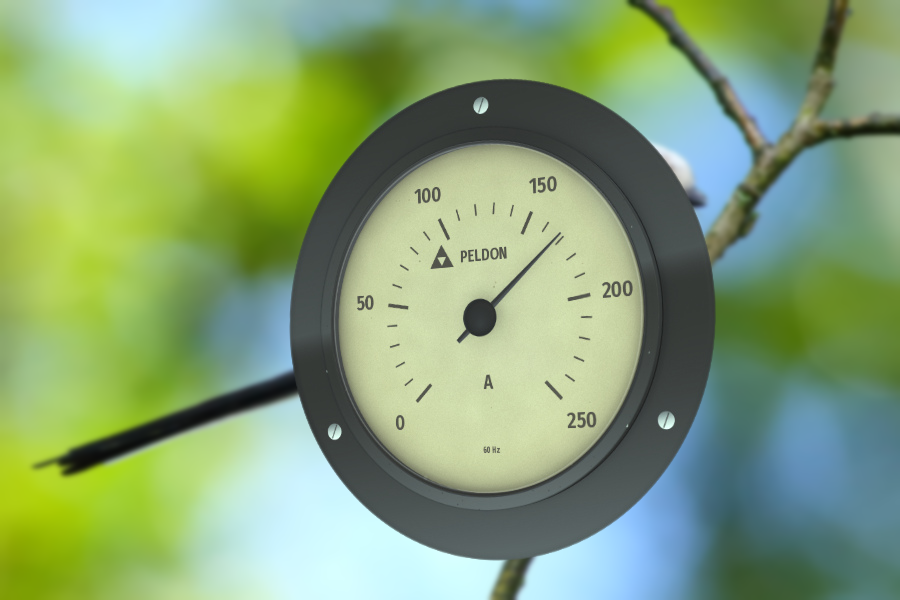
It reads value=170 unit=A
